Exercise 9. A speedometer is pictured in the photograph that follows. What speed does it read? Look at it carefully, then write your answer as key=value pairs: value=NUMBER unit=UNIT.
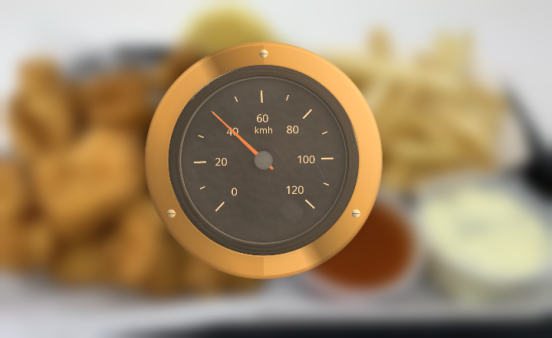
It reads value=40 unit=km/h
